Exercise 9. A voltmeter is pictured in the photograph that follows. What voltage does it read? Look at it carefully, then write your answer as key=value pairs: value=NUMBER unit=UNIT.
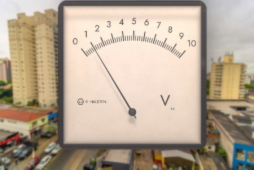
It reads value=1 unit=V
